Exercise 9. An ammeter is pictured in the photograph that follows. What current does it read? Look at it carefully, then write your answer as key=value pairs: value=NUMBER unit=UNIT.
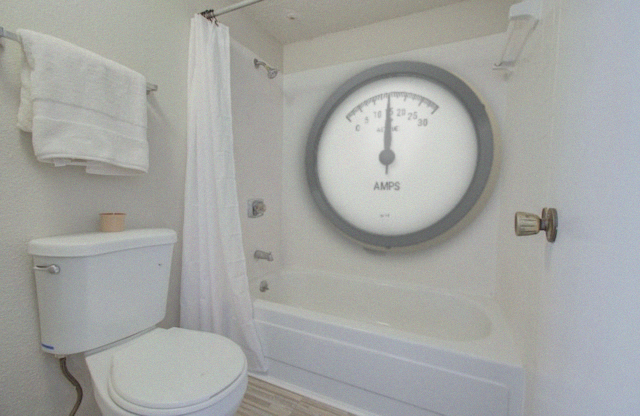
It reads value=15 unit=A
